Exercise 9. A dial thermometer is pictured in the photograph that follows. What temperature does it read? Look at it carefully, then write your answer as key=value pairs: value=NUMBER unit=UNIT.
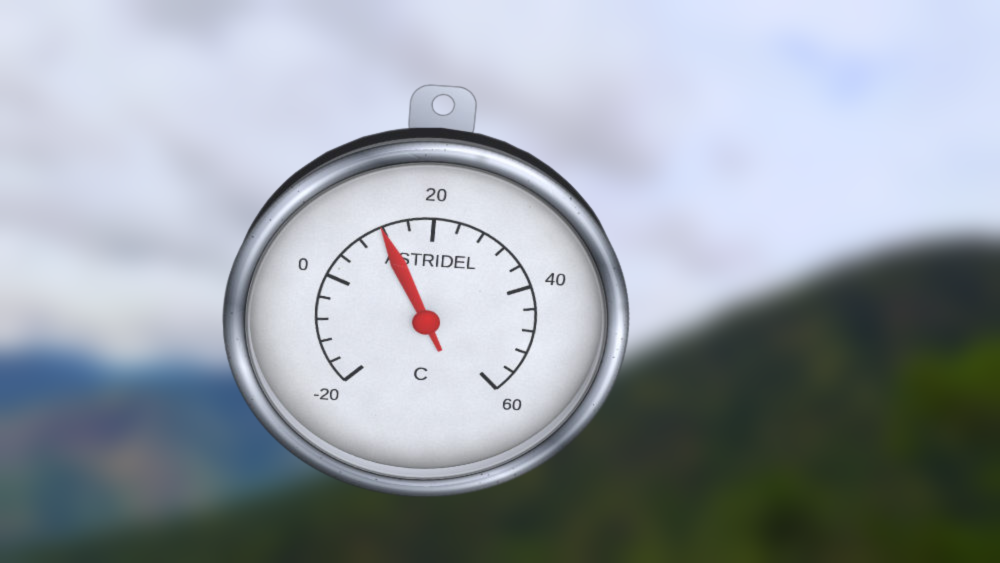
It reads value=12 unit=°C
